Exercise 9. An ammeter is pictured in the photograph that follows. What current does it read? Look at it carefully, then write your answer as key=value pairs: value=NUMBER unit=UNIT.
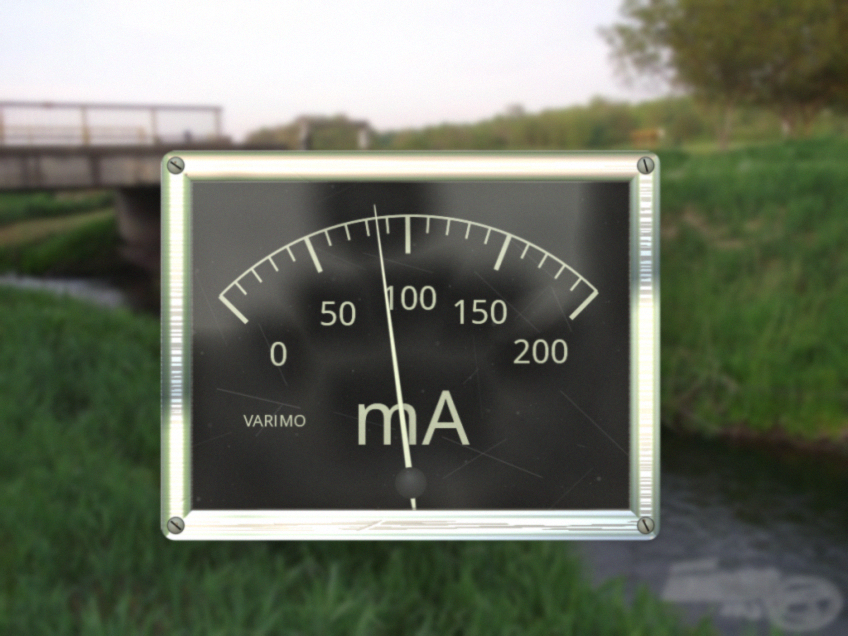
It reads value=85 unit=mA
